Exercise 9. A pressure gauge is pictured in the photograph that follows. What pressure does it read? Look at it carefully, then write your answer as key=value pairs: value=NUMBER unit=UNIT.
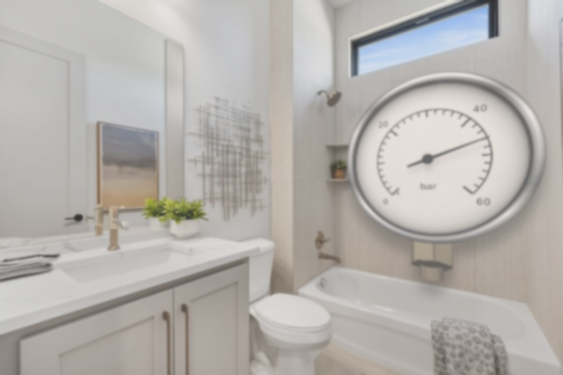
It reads value=46 unit=bar
